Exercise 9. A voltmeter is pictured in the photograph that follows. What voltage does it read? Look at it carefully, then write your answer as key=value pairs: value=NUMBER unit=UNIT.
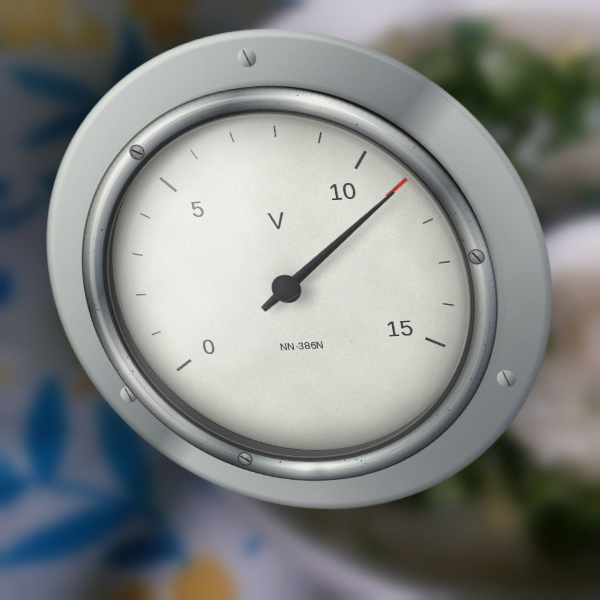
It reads value=11 unit=V
